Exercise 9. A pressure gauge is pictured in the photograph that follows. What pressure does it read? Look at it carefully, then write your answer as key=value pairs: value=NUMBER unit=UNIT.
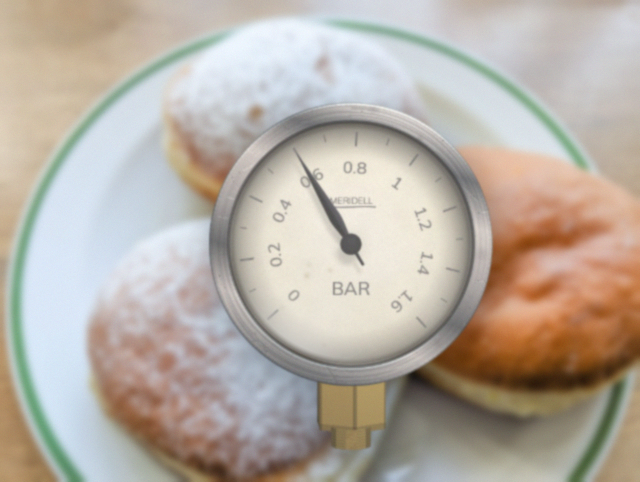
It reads value=0.6 unit=bar
